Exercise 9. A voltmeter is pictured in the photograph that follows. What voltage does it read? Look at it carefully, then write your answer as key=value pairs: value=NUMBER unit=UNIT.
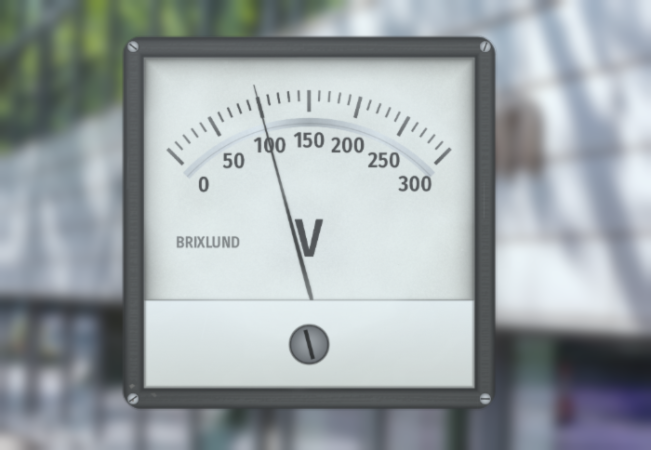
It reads value=100 unit=V
